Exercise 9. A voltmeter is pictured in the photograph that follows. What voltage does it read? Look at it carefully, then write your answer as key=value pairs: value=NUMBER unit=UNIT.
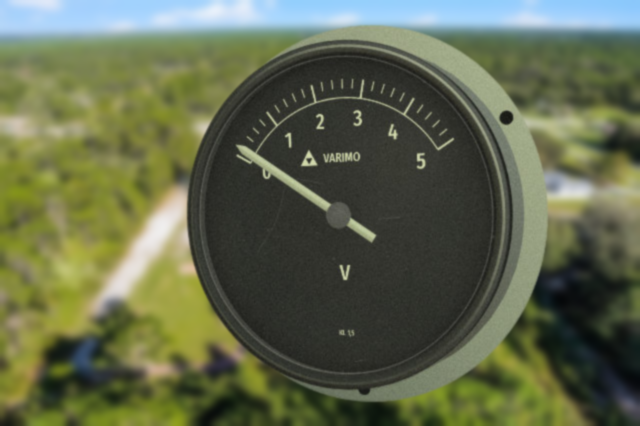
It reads value=0.2 unit=V
